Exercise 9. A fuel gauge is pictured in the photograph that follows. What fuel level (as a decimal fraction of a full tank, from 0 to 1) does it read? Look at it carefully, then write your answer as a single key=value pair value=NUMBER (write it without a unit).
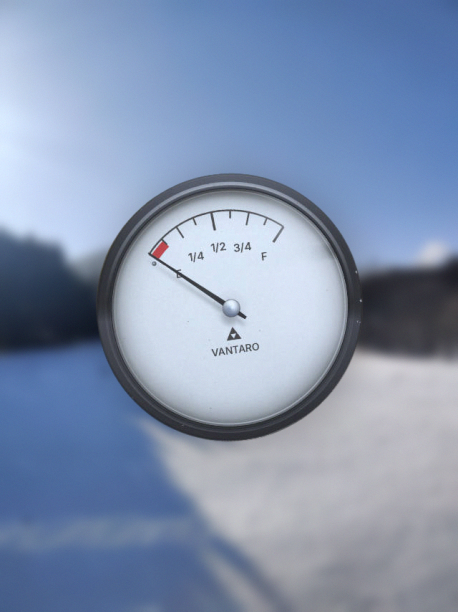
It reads value=0
